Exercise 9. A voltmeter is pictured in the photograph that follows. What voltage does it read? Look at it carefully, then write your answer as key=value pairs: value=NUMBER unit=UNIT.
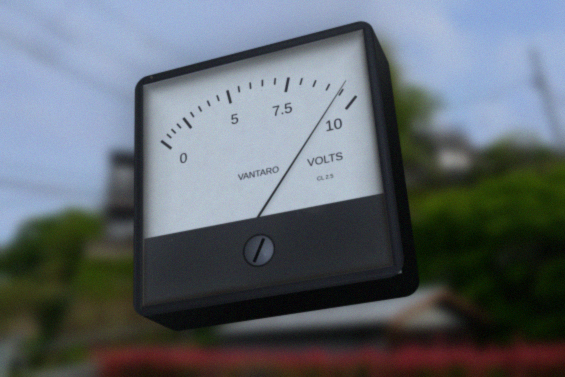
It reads value=9.5 unit=V
